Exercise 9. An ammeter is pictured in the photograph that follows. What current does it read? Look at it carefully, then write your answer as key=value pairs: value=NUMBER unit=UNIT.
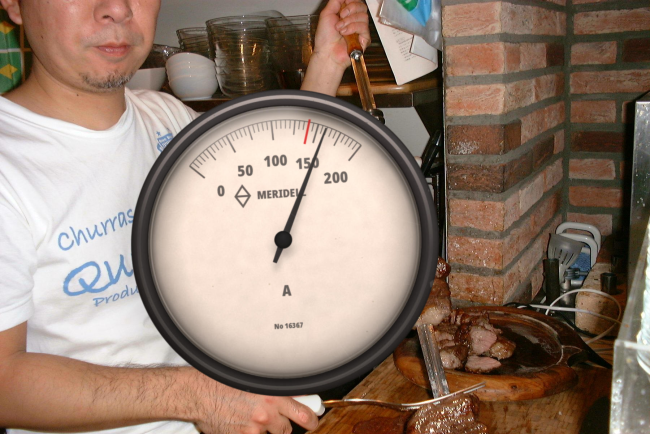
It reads value=160 unit=A
